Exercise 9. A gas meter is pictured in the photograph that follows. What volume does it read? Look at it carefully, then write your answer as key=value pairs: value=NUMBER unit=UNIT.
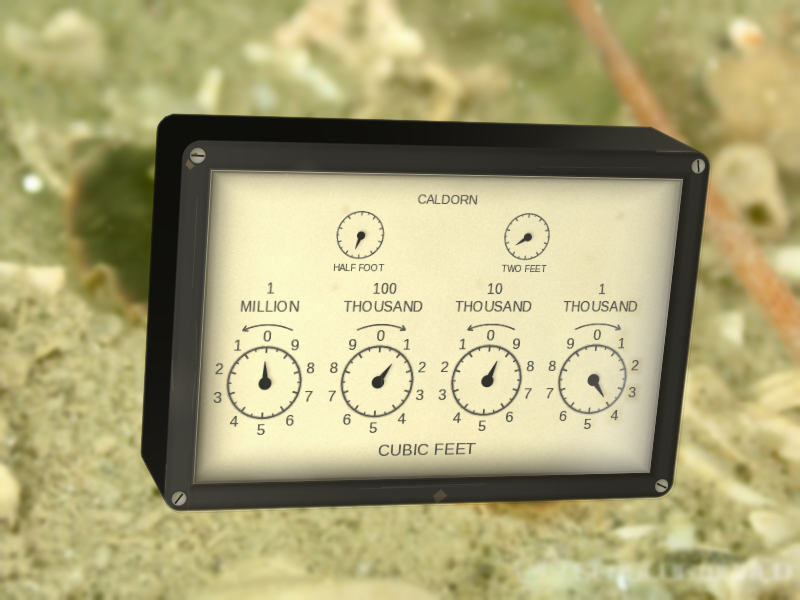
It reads value=9400 unit=ft³
